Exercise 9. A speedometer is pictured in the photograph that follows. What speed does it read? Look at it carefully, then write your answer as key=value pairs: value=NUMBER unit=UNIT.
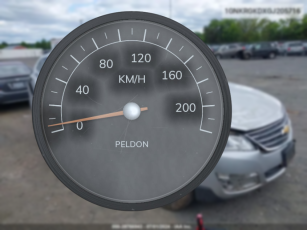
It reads value=5 unit=km/h
